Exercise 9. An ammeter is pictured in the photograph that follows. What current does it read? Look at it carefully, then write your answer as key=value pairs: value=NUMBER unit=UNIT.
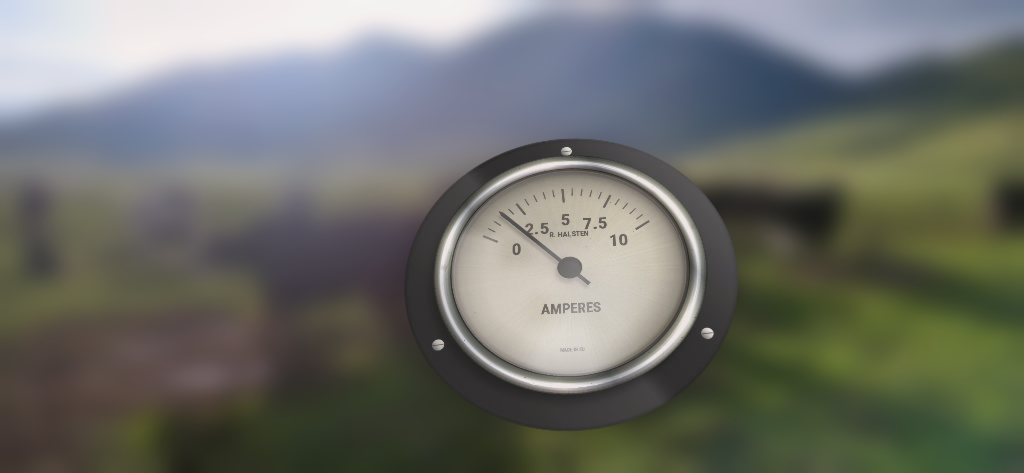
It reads value=1.5 unit=A
